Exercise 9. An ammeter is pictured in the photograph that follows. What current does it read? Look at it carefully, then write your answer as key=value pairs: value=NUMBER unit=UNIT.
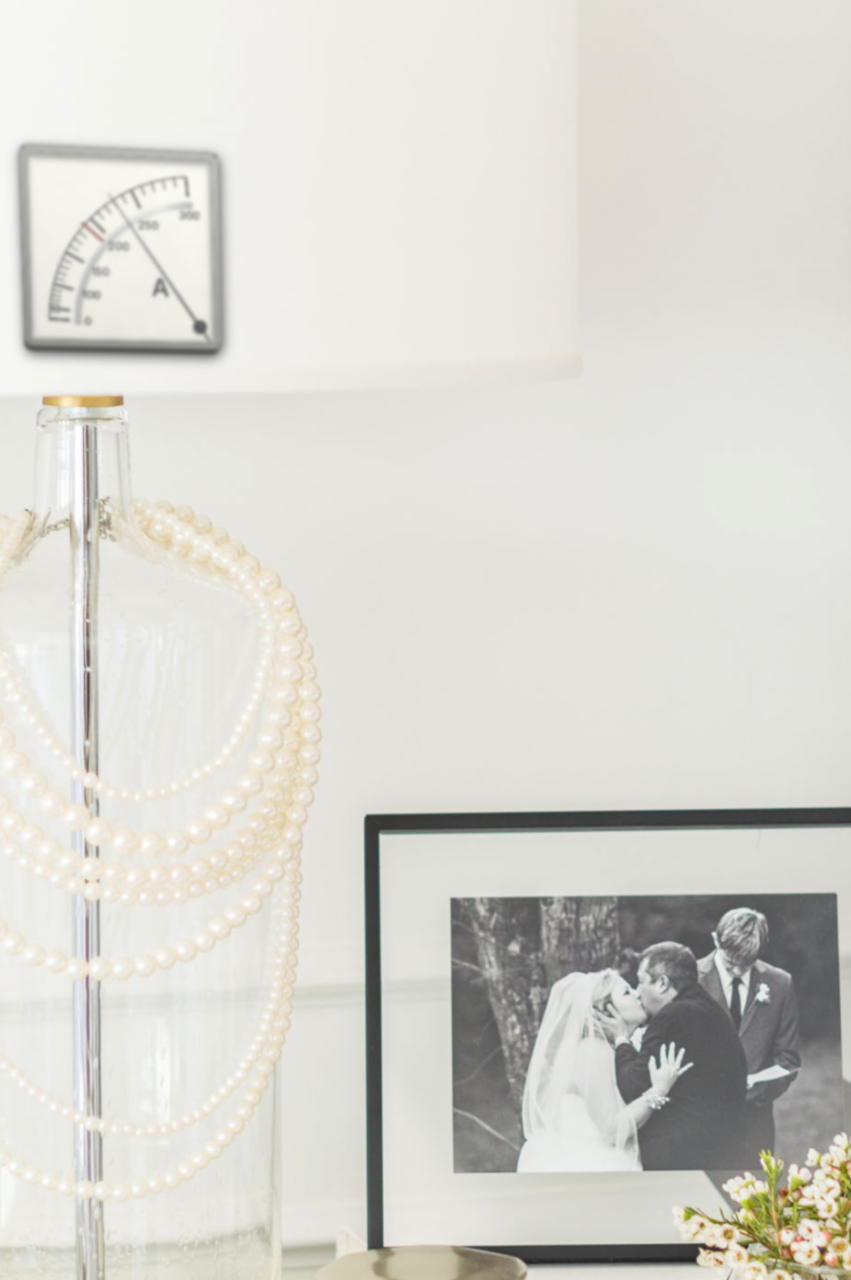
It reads value=230 unit=A
